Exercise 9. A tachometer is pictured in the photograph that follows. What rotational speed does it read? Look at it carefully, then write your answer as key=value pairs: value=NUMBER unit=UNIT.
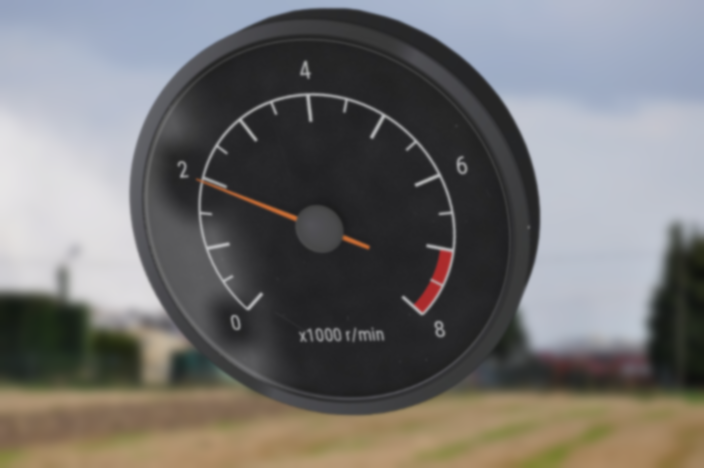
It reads value=2000 unit=rpm
